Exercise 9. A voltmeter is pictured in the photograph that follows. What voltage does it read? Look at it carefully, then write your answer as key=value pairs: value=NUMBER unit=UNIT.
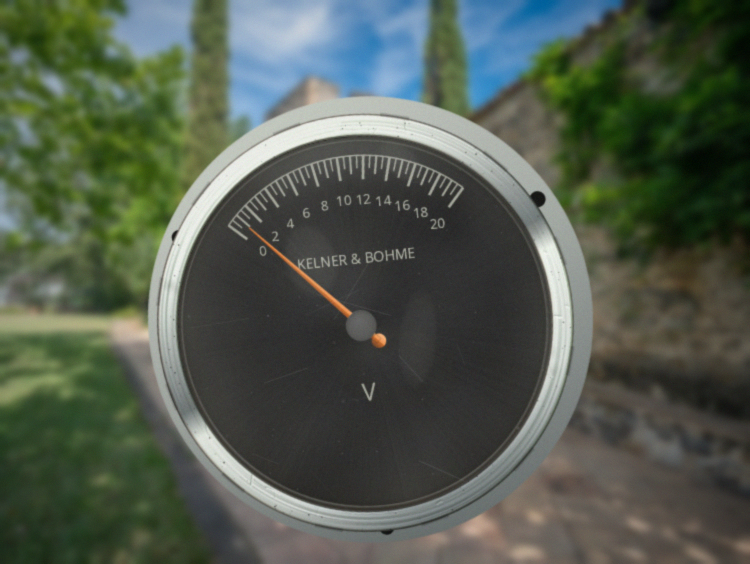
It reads value=1 unit=V
